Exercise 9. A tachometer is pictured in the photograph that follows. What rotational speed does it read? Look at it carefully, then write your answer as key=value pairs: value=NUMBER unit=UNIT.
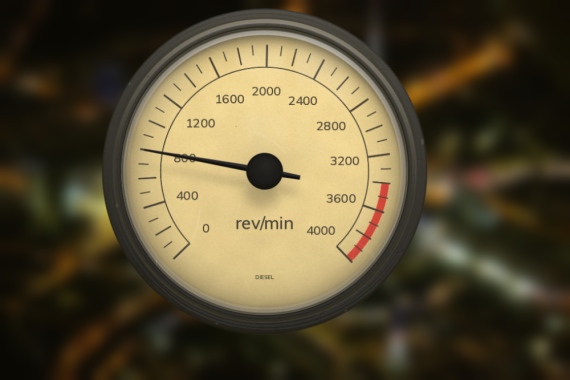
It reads value=800 unit=rpm
